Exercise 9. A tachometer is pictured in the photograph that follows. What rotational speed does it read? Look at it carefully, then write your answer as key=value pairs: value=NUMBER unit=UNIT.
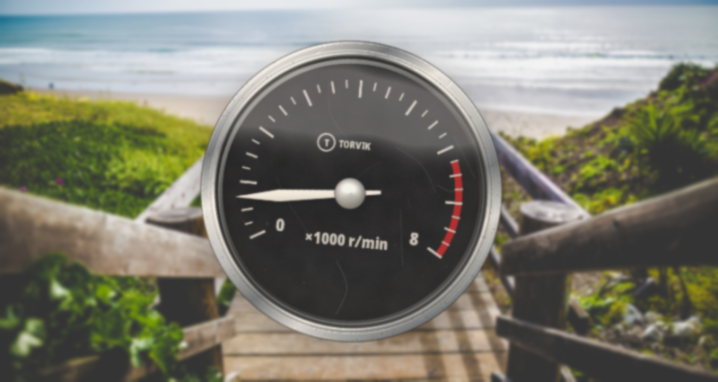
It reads value=750 unit=rpm
